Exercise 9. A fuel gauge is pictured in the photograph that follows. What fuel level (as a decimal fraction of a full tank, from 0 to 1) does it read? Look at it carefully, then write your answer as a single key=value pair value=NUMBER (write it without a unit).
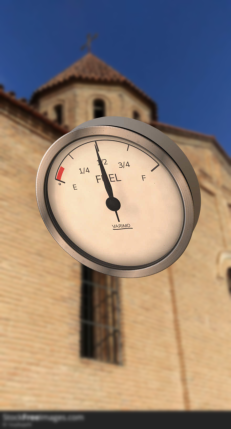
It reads value=0.5
